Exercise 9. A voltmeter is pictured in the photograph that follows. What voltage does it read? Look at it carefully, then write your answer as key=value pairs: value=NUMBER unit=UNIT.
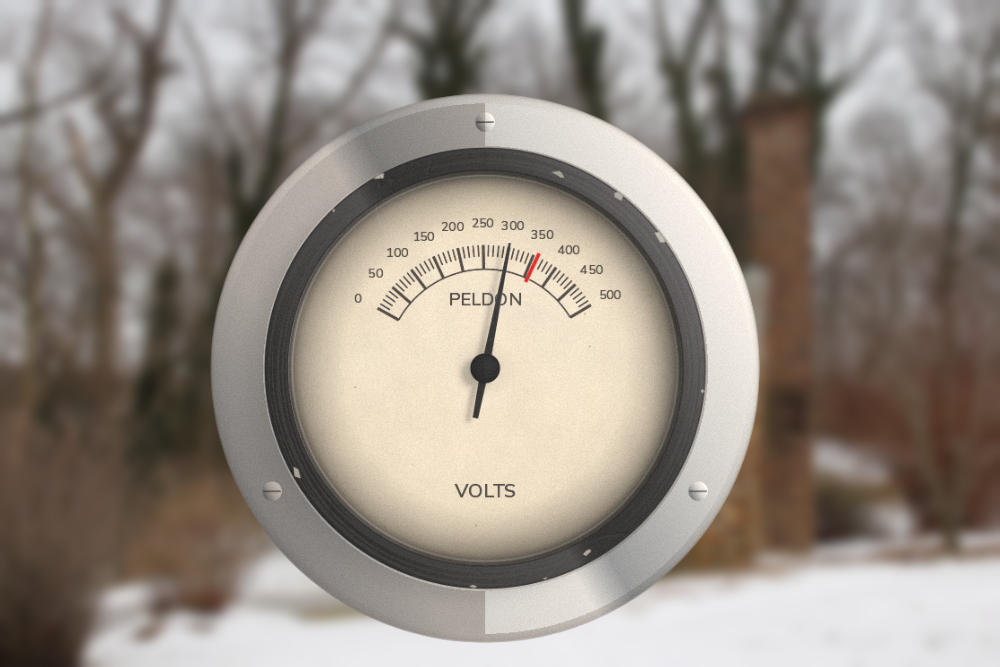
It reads value=300 unit=V
